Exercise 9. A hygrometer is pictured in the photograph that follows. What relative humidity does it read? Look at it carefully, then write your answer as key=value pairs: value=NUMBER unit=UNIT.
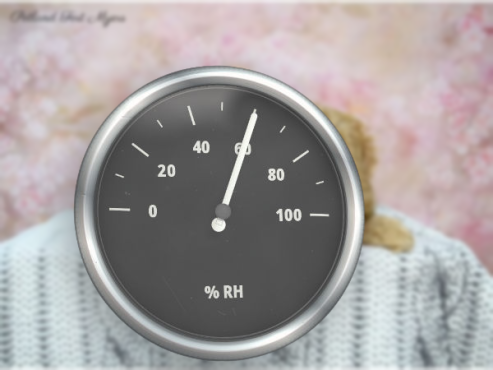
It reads value=60 unit=%
